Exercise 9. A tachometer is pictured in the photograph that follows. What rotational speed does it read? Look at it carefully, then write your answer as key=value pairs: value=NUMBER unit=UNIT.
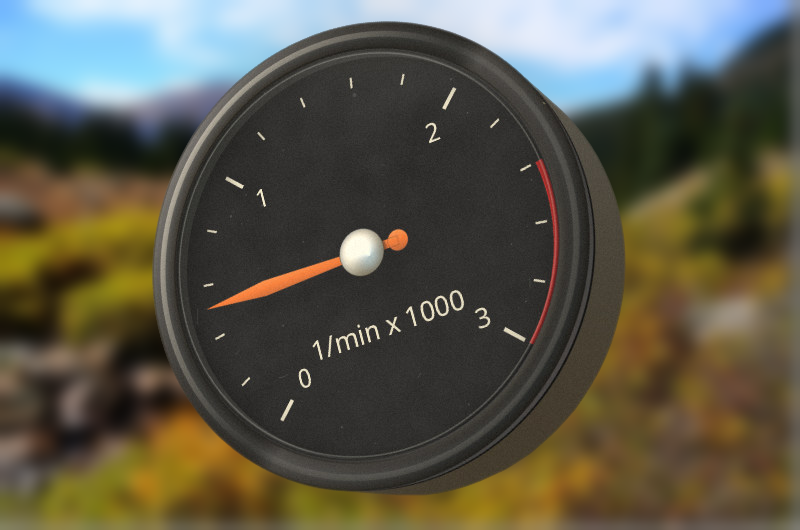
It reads value=500 unit=rpm
